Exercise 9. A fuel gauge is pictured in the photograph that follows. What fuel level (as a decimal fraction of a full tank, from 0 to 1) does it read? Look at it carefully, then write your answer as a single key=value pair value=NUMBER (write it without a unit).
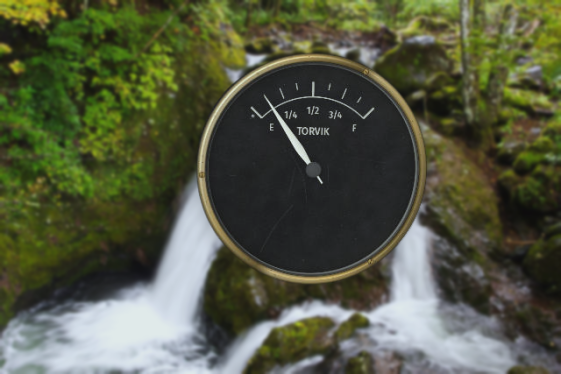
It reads value=0.125
